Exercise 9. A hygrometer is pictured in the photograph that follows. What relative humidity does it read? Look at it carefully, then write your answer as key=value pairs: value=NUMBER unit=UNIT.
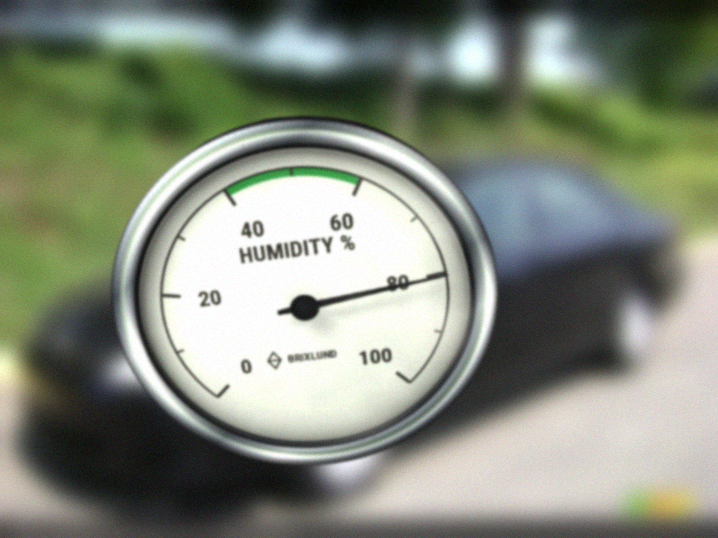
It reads value=80 unit=%
